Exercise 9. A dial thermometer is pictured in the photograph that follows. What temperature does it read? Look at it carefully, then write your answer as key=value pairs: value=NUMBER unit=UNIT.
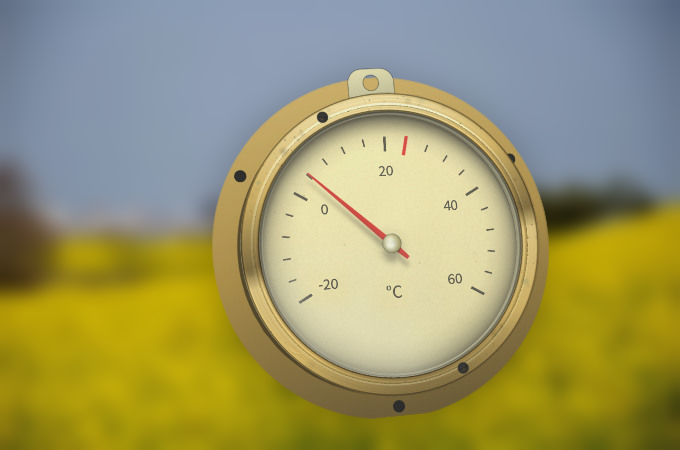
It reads value=4 unit=°C
